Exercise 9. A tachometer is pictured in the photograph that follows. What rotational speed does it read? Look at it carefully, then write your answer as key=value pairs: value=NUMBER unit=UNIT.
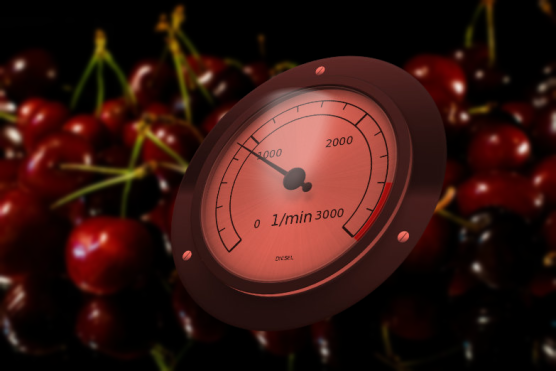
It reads value=900 unit=rpm
